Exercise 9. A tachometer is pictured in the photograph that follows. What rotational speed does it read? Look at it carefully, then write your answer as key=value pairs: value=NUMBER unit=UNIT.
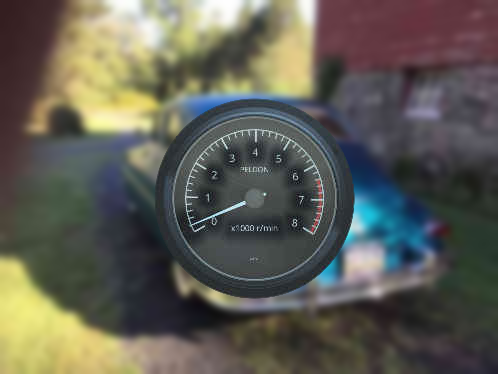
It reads value=200 unit=rpm
